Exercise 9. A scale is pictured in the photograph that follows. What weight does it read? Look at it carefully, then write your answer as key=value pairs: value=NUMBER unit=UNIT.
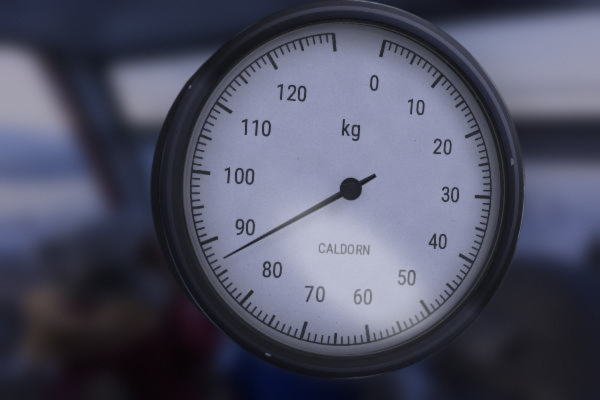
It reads value=87 unit=kg
